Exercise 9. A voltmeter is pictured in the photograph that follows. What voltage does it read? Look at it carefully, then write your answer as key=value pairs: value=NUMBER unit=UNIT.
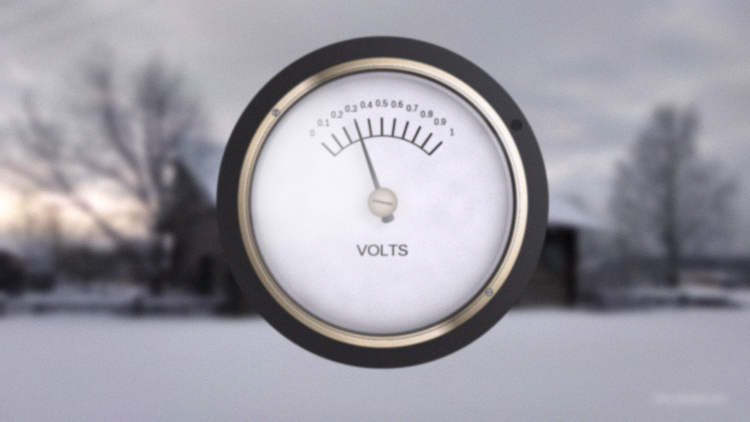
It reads value=0.3 unit=V
